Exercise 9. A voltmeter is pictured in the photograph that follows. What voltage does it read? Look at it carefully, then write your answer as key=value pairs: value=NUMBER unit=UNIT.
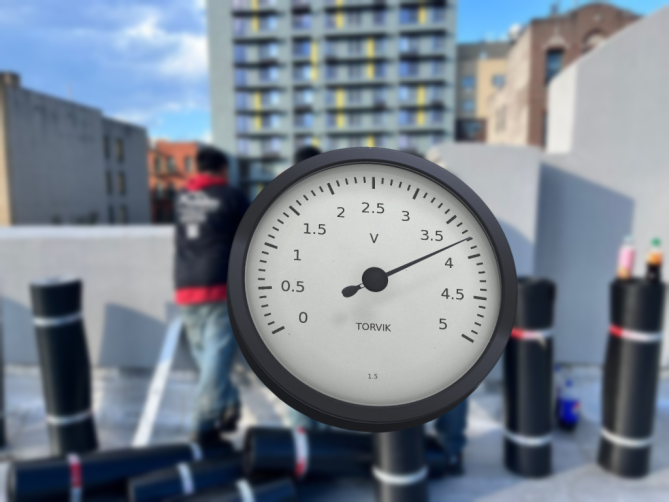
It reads value=3.8 unit=V
